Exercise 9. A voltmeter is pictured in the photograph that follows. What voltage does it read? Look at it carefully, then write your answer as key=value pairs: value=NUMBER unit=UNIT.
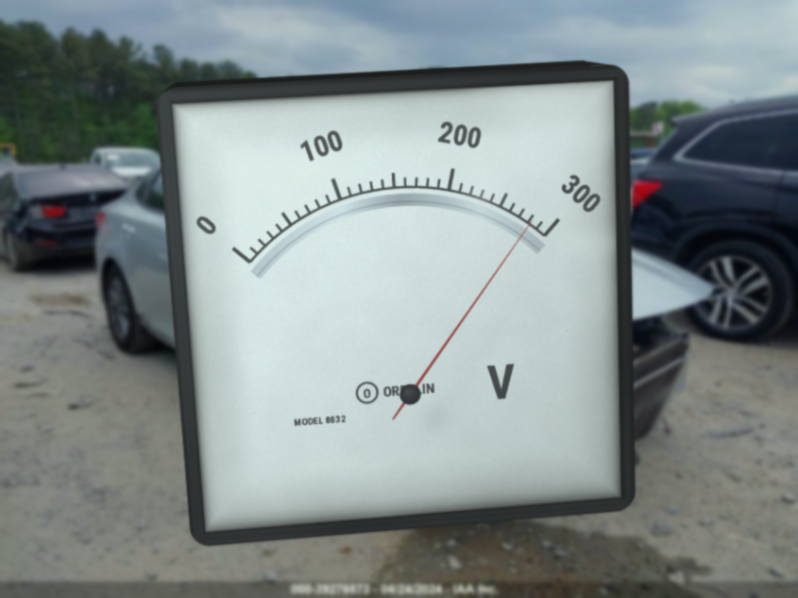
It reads value=280 unit=V
